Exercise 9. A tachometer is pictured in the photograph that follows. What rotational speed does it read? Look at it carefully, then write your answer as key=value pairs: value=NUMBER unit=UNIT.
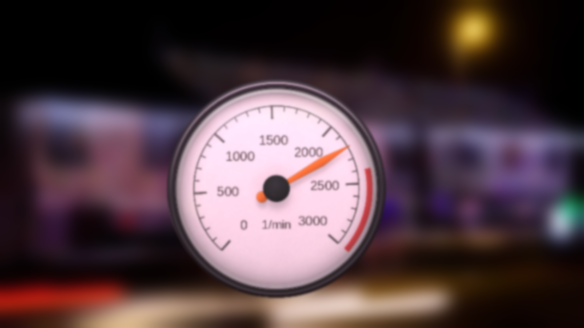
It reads value=2200 unit=rpm
